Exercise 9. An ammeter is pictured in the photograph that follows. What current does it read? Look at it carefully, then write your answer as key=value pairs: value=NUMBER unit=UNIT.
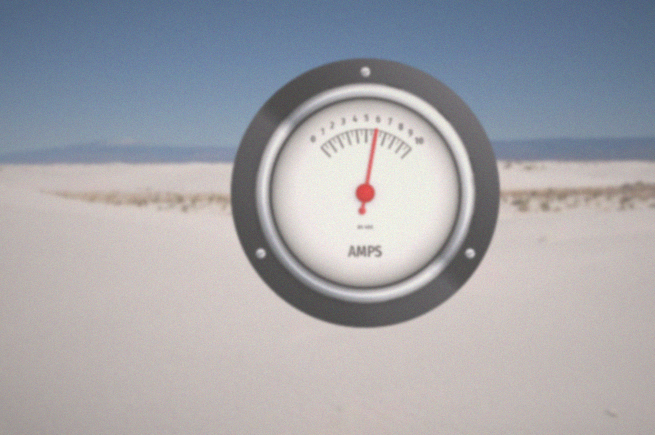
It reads value=6 unit=A
